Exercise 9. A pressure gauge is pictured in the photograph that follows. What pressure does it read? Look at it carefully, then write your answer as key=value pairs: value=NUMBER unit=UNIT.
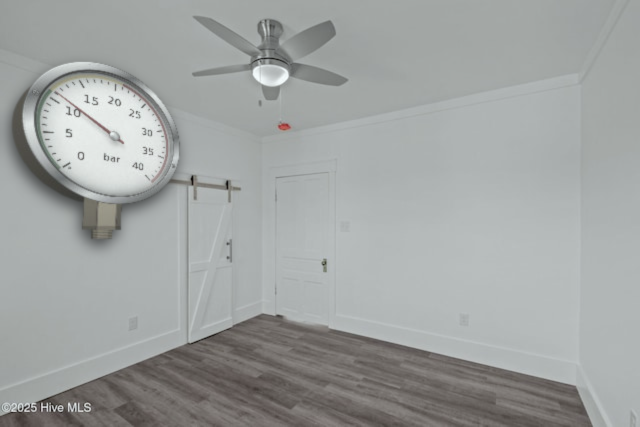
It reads value=11 unit=bar
